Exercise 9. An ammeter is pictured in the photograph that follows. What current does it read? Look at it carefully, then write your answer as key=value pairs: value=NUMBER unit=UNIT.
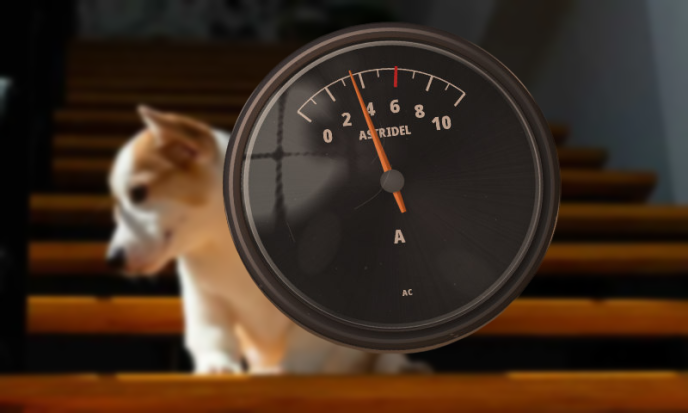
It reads value=3.5 unit=A
